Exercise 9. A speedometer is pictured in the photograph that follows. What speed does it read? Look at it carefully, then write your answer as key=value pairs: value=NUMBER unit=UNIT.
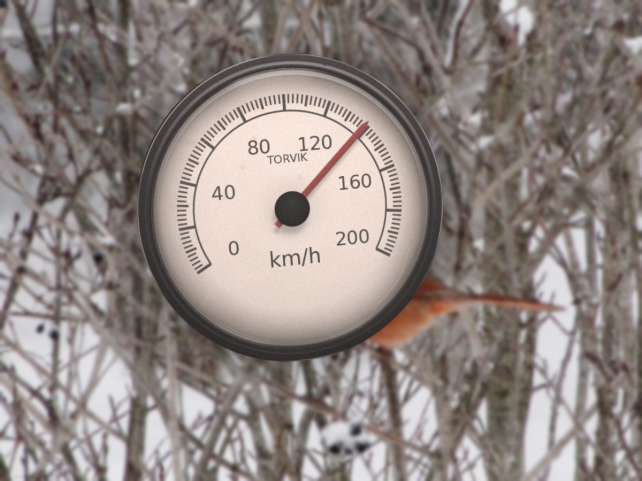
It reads value=138 unit=km/h
